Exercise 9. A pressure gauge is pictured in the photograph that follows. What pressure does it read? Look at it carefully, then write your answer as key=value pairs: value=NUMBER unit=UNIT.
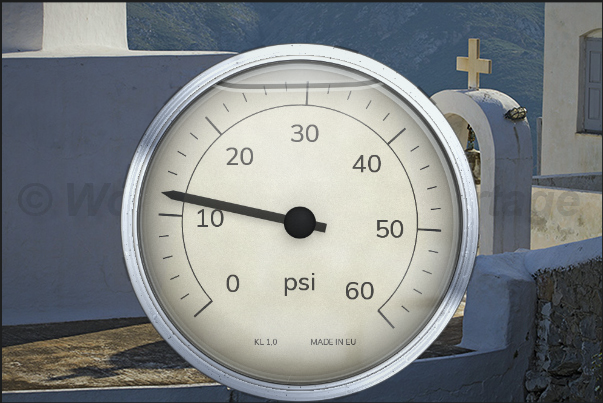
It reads value=12 unit=psi
